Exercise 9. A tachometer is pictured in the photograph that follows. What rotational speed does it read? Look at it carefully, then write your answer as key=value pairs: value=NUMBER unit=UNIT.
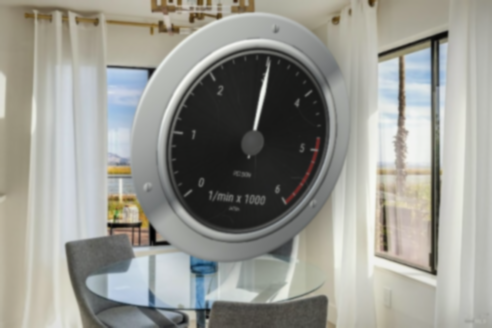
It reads value=3000 unit=rpm
